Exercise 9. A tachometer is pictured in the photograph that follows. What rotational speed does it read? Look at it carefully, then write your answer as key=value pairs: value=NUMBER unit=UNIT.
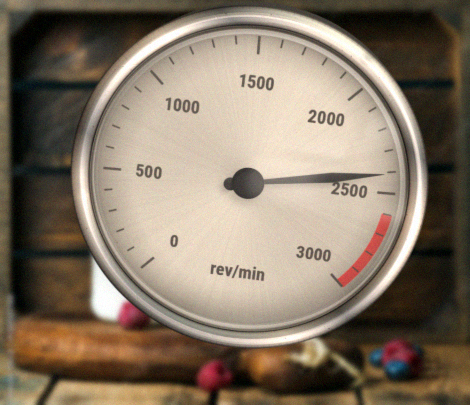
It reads value=2400 unit=rpm
